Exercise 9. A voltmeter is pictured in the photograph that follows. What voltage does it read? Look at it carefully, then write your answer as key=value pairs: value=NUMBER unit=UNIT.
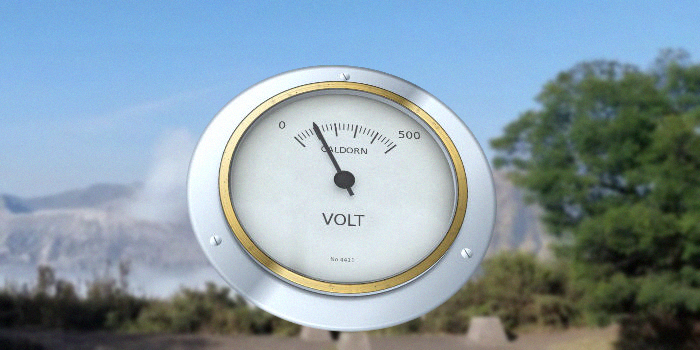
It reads value=100 unit=V
